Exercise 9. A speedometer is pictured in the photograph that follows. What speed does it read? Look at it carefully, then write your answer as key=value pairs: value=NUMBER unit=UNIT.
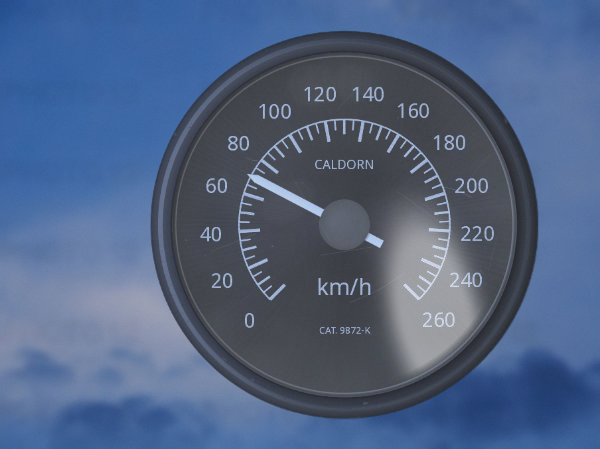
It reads value=70 unit=km/h
